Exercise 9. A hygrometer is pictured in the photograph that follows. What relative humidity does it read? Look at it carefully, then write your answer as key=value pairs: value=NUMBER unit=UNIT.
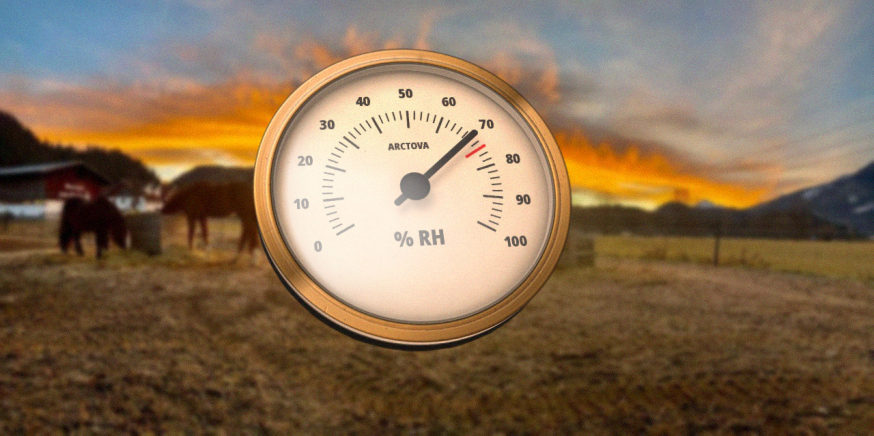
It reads value=70 unit=%
